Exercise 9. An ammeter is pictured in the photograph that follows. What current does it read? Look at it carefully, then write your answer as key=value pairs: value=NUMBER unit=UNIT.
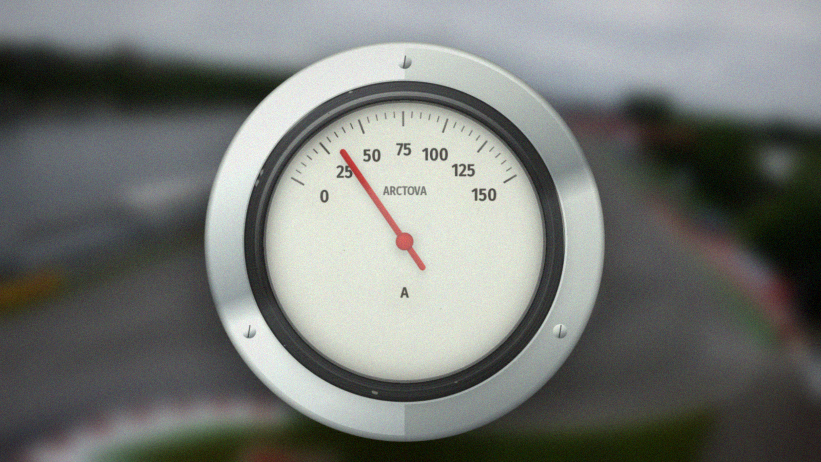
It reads value=32.5 unit=A
